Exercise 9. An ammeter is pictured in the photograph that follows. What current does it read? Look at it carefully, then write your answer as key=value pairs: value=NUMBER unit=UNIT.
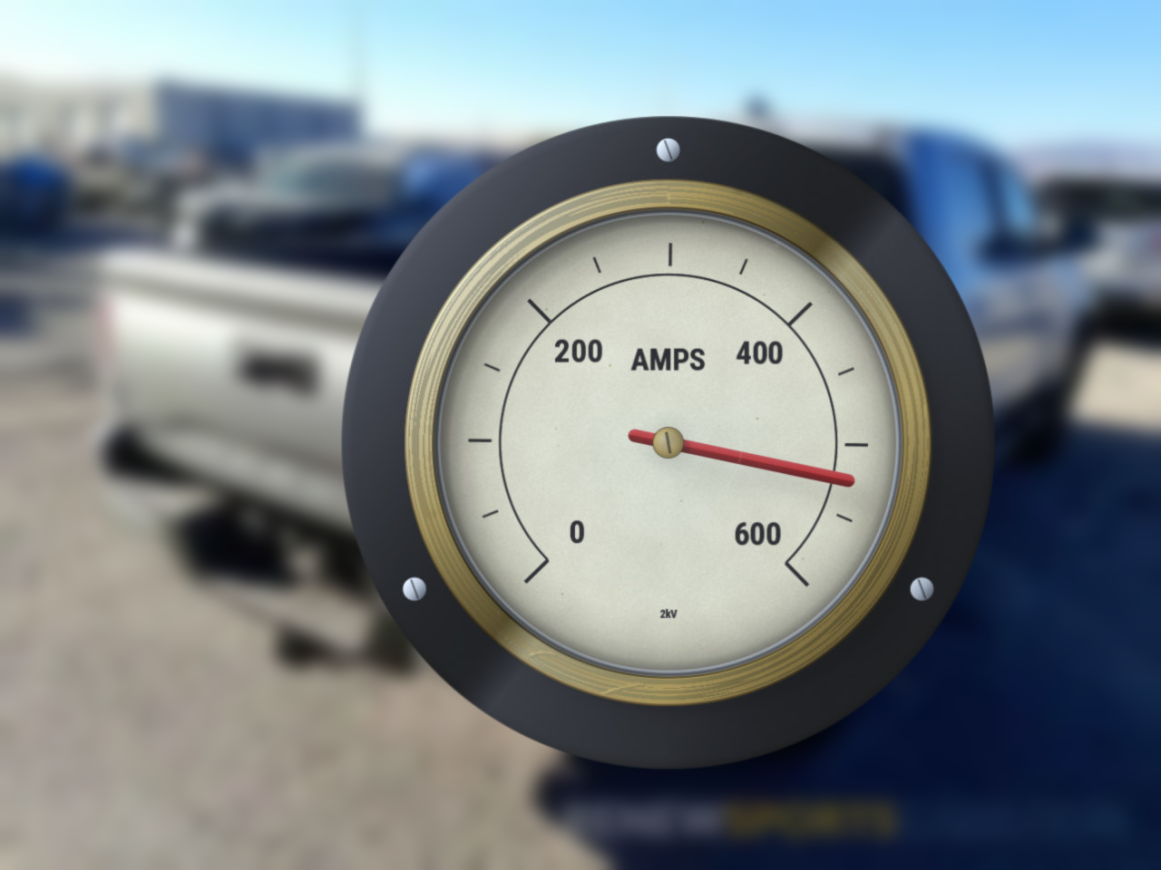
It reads value=525 unit=A
